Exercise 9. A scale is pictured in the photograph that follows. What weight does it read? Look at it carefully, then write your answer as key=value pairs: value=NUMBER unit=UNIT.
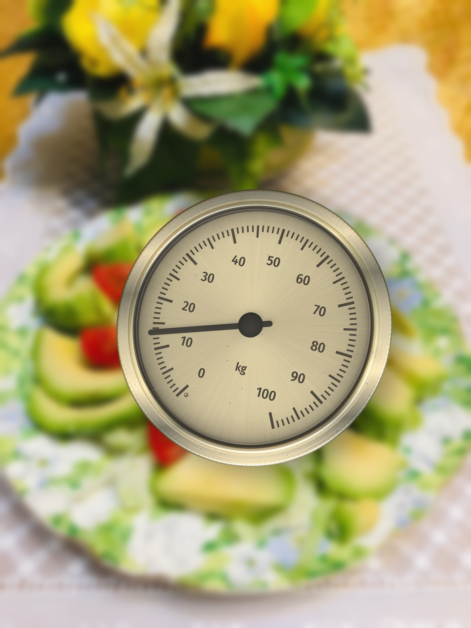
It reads value=13 unit=kg
